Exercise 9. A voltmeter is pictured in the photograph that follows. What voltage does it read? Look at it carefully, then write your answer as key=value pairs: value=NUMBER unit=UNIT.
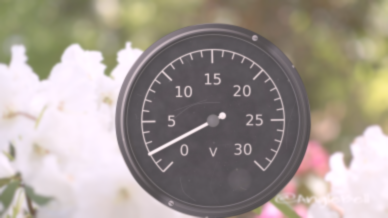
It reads value=2 unit=V
